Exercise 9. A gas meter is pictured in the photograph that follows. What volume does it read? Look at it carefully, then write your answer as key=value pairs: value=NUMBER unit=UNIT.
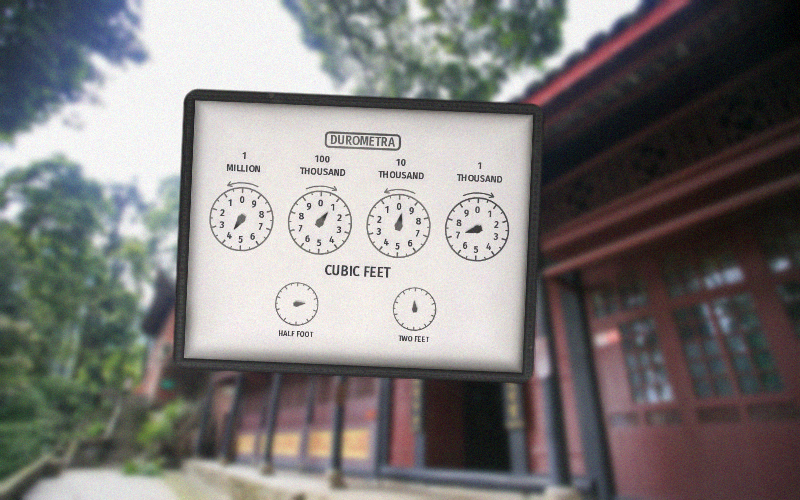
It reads value=409700 unit=ft³
